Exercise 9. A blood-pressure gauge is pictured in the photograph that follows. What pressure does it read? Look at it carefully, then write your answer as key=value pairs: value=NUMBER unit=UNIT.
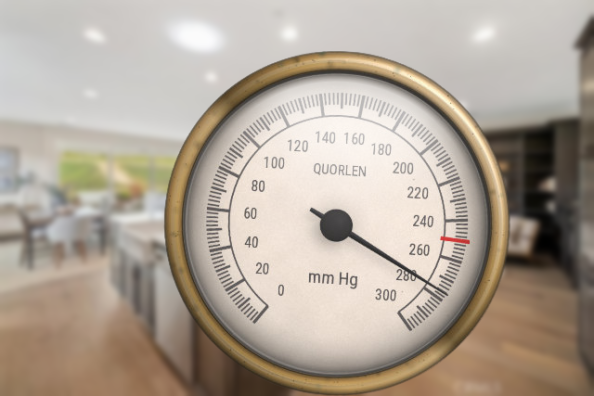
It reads value=276 unit=mmHg
